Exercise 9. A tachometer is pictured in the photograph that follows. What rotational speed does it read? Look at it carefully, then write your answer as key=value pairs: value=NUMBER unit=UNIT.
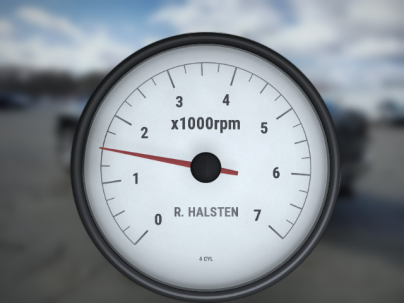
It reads value=1500 unit=rpm
